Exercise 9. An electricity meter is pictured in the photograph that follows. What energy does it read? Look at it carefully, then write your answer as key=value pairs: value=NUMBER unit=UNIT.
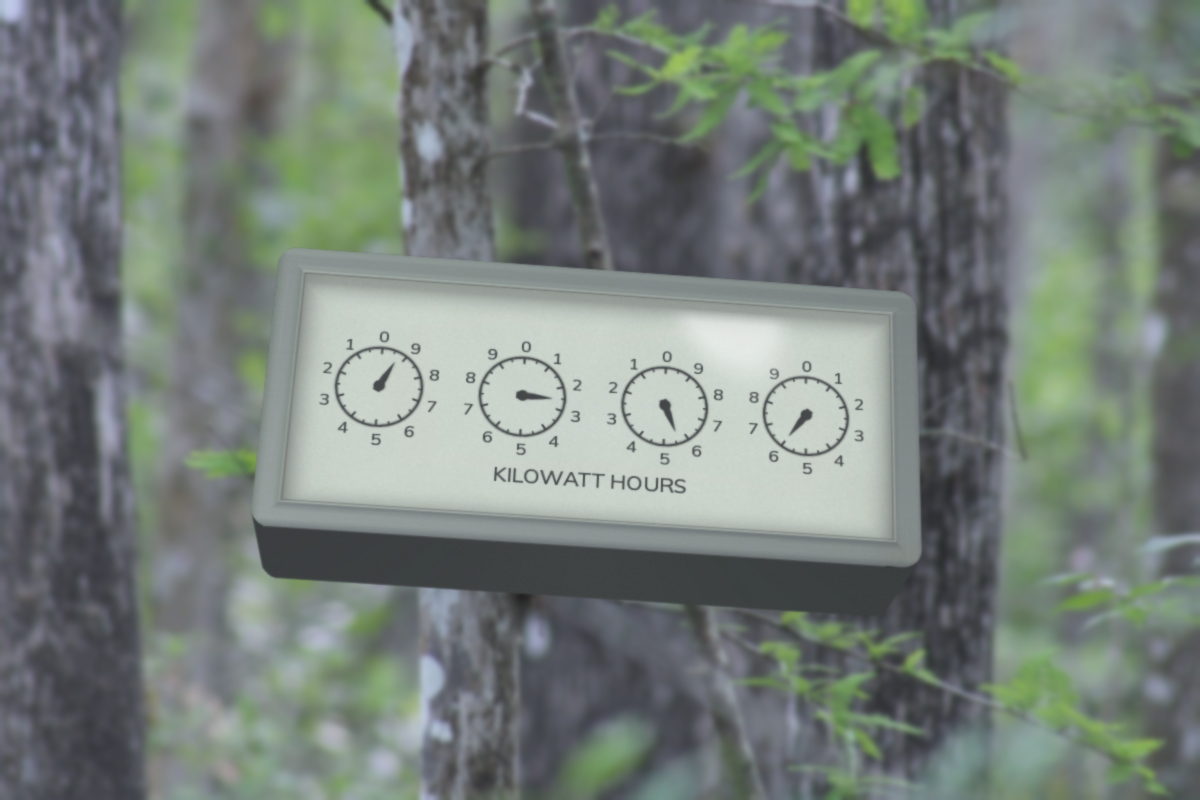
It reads value=9256 unit=kWh
